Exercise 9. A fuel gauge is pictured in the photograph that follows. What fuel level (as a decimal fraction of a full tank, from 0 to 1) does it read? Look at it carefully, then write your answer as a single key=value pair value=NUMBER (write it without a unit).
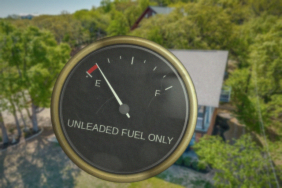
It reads value=0.125
